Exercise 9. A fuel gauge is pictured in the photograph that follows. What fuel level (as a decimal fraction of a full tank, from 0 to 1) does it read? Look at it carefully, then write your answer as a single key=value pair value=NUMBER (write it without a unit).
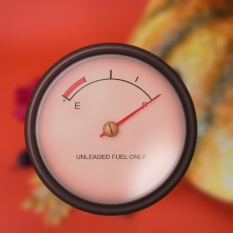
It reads value=1
